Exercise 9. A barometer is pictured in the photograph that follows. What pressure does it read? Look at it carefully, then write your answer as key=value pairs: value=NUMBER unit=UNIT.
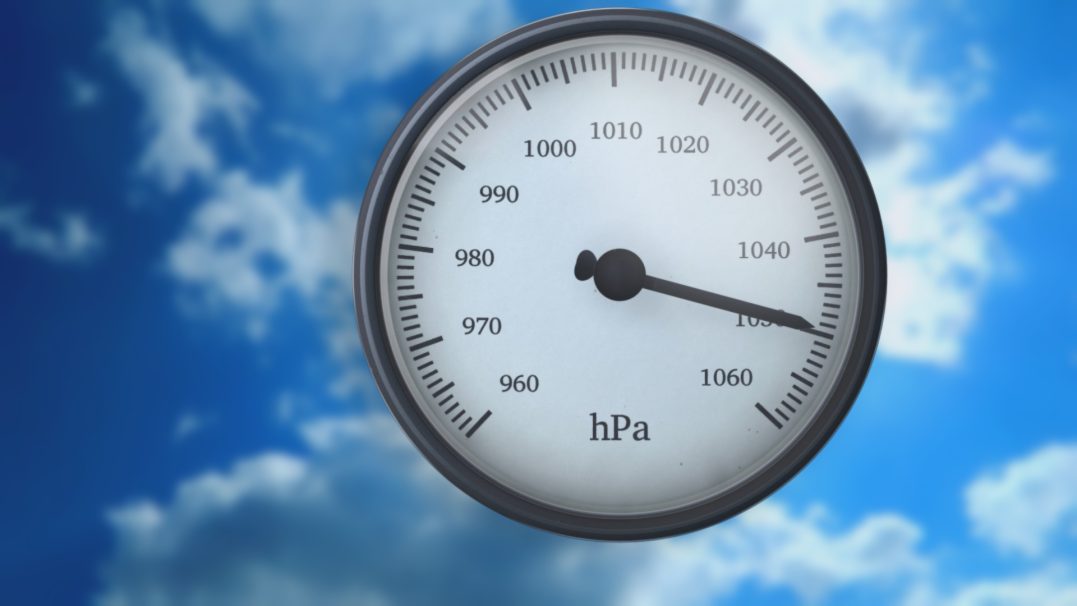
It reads value=1049.5 unit=hPa
